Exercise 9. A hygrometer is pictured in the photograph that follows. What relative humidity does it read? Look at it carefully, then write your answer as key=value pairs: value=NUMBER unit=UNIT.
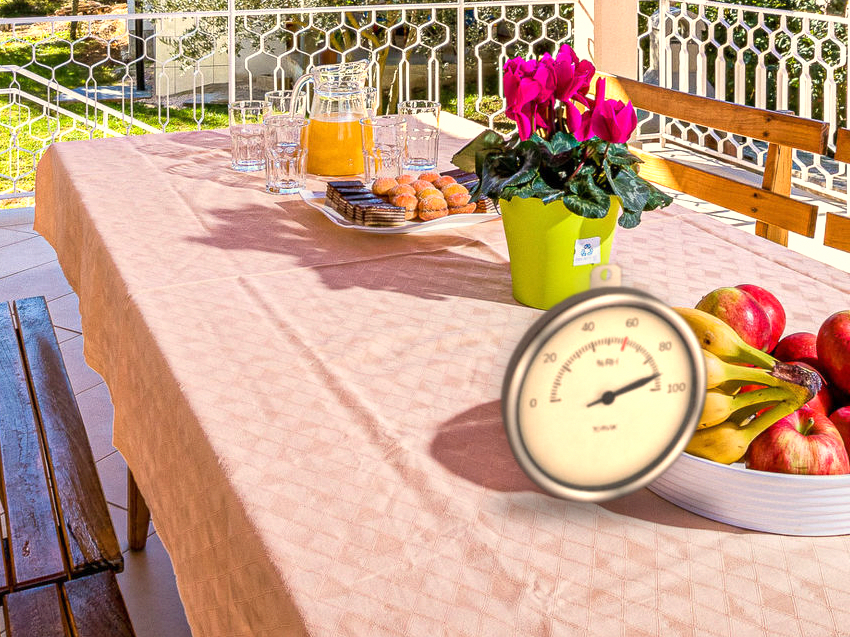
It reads value=90 unit=%
